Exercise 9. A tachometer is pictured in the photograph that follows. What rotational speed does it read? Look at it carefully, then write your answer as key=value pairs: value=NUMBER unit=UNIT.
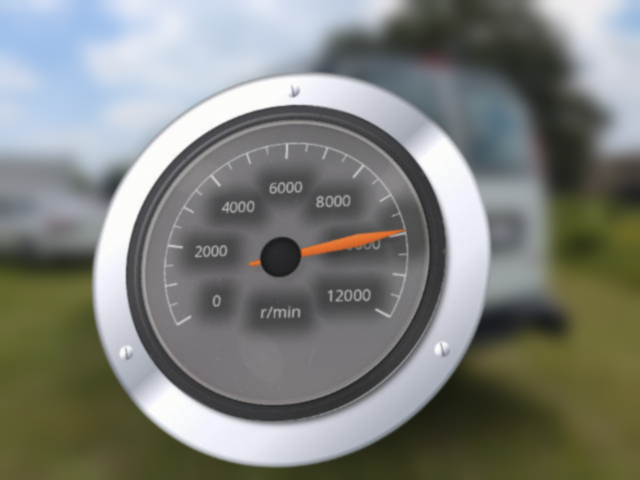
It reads value=10000 unit=rpm
